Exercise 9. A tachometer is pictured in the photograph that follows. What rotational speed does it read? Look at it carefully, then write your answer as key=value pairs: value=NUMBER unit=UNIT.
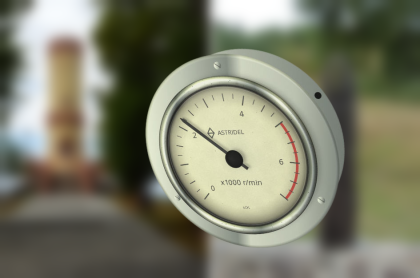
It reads value=2250 unit=rpm
